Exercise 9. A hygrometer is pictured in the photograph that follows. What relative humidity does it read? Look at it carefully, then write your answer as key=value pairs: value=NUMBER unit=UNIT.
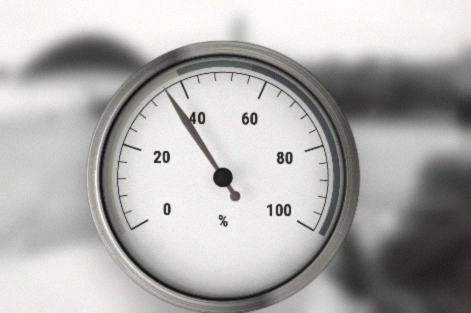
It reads value=36 unit=%
